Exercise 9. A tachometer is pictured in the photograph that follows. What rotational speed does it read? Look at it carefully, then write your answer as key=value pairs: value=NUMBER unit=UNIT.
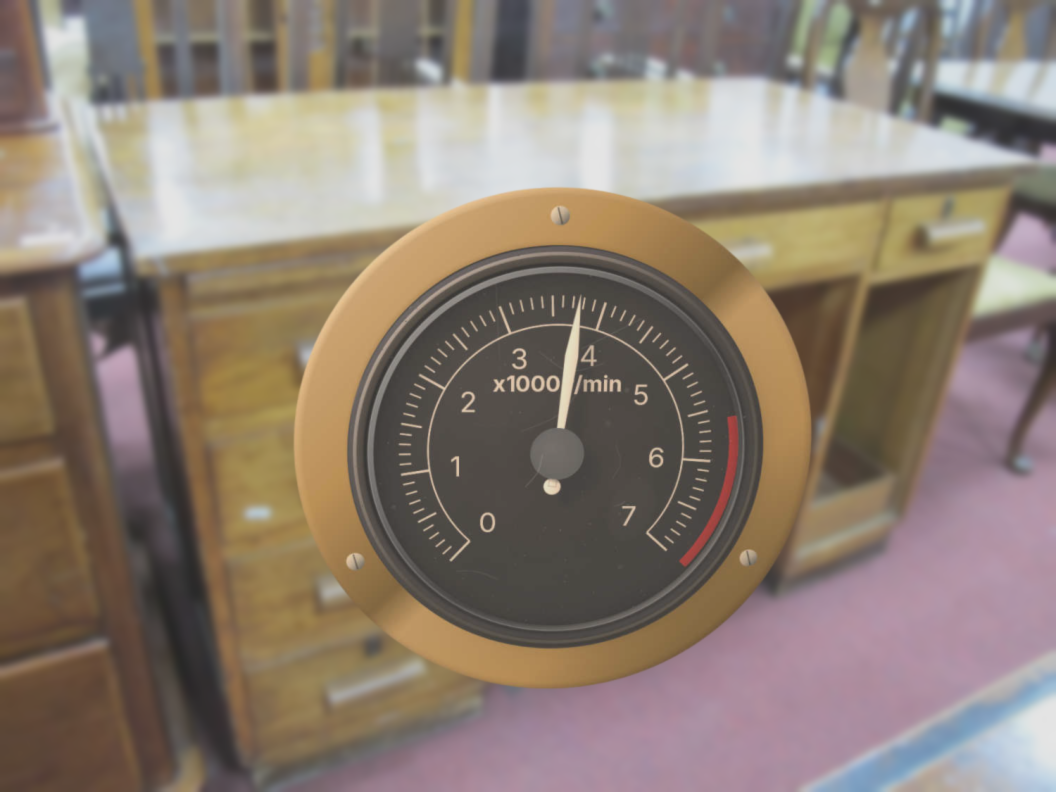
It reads value=3750 unit=rpm
